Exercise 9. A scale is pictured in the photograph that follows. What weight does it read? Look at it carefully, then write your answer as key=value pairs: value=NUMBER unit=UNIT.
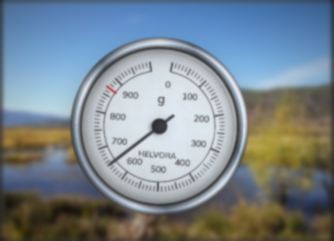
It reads value=650 unit=g
